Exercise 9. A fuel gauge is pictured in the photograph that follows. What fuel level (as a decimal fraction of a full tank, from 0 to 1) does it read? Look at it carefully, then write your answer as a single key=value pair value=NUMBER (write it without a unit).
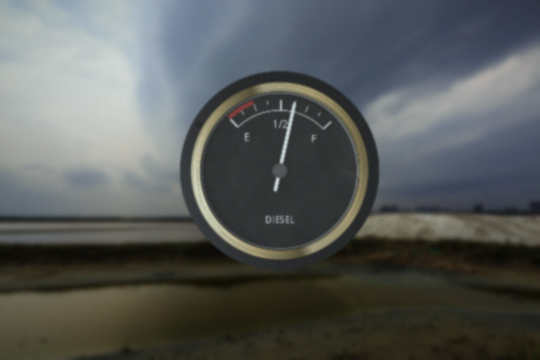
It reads value=0.625
